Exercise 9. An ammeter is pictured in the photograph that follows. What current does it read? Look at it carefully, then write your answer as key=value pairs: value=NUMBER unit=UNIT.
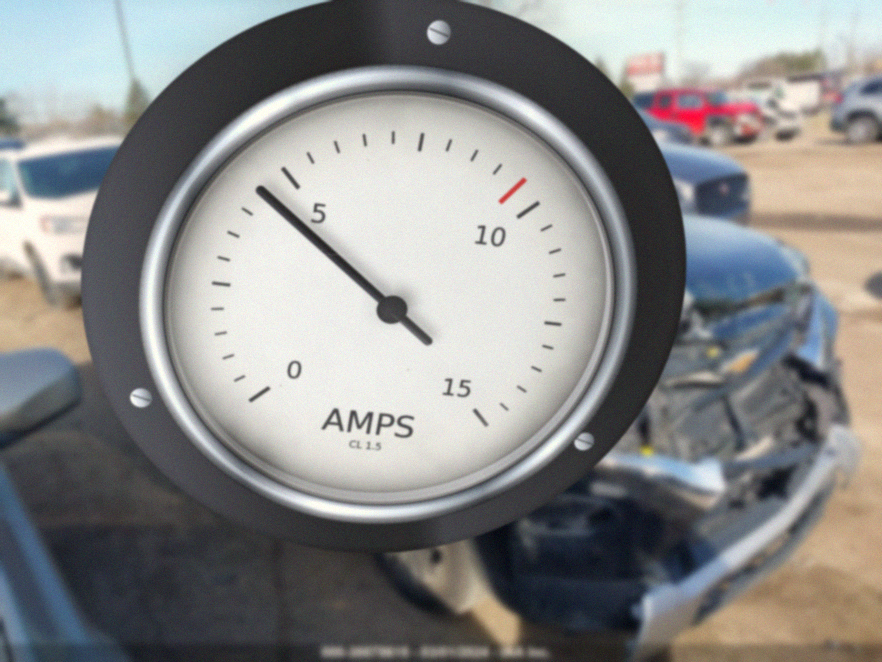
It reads value=4.5 unit=A
